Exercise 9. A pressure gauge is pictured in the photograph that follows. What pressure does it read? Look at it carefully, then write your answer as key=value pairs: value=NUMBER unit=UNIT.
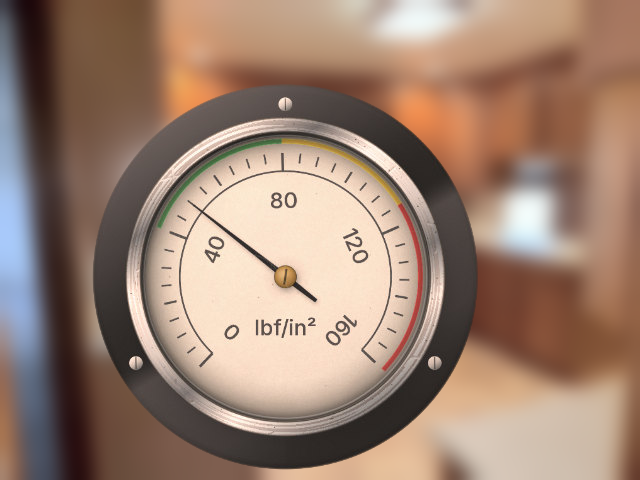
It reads value=50 unit=psi
